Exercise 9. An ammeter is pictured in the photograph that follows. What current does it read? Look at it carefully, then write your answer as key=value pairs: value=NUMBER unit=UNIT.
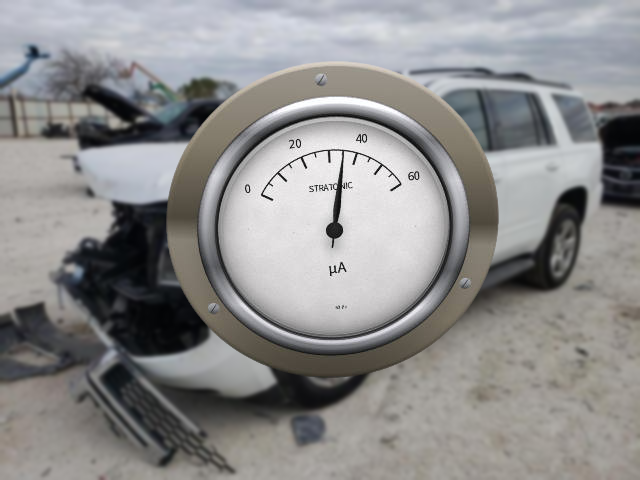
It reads value=35 unit=µA
